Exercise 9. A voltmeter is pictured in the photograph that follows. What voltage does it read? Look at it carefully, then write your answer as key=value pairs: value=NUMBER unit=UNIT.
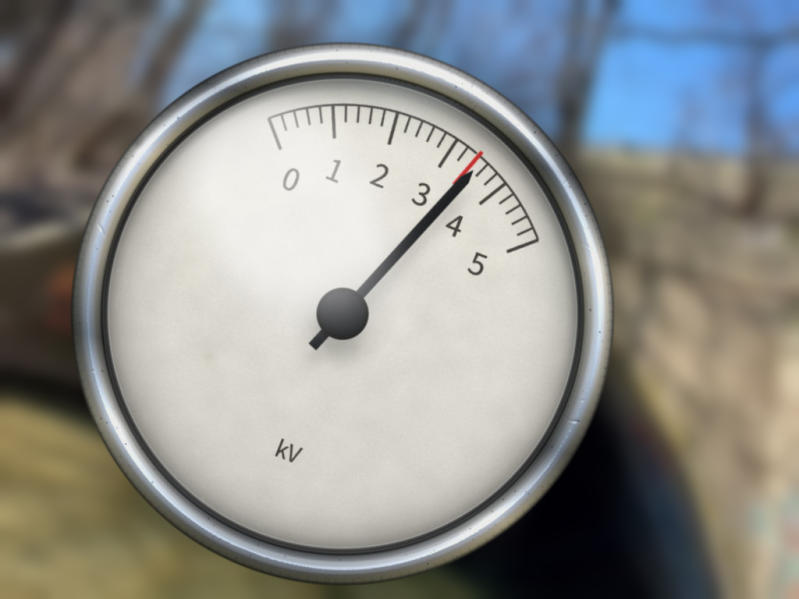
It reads value=3.5 unit=kV
